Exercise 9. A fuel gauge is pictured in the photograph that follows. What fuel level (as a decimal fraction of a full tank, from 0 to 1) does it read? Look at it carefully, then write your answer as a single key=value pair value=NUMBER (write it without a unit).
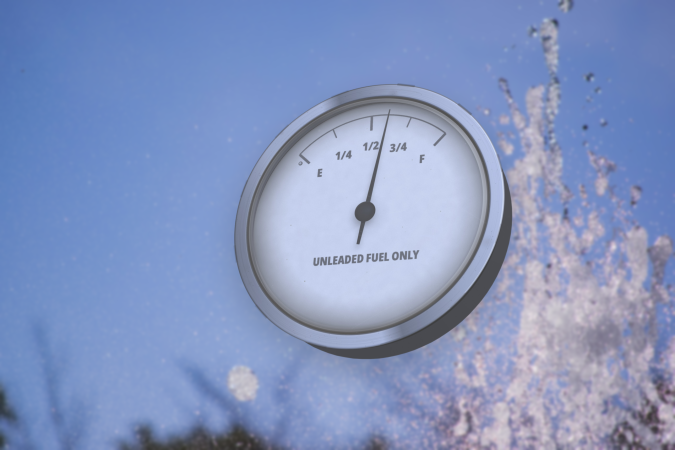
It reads value=0.625
